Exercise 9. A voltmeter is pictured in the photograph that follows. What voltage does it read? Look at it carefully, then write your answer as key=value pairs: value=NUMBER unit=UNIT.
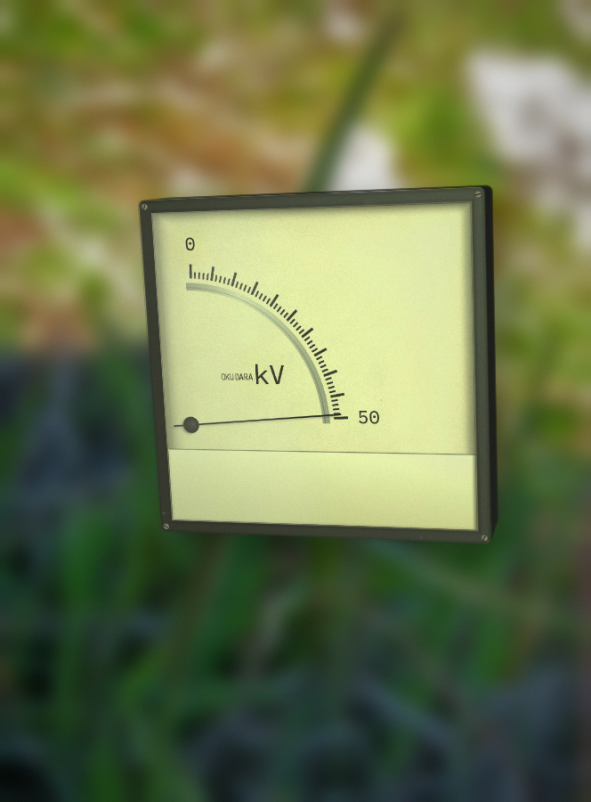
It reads value=49 unit=kV
